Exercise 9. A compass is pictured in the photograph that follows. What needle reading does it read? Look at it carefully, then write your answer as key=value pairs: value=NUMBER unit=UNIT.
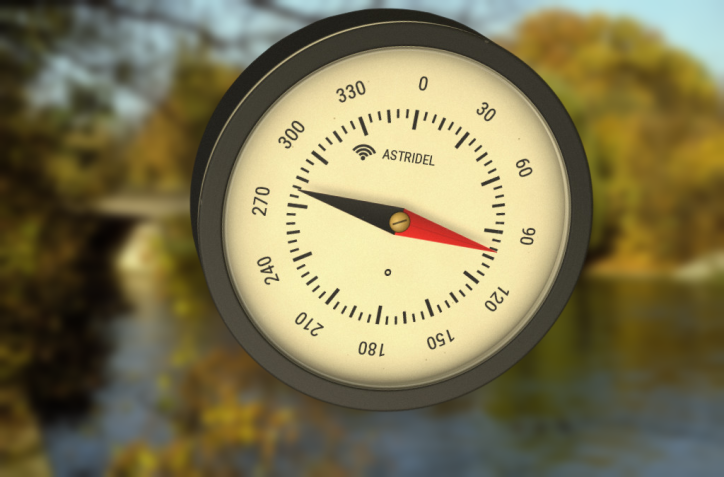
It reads value=100 unit=°
